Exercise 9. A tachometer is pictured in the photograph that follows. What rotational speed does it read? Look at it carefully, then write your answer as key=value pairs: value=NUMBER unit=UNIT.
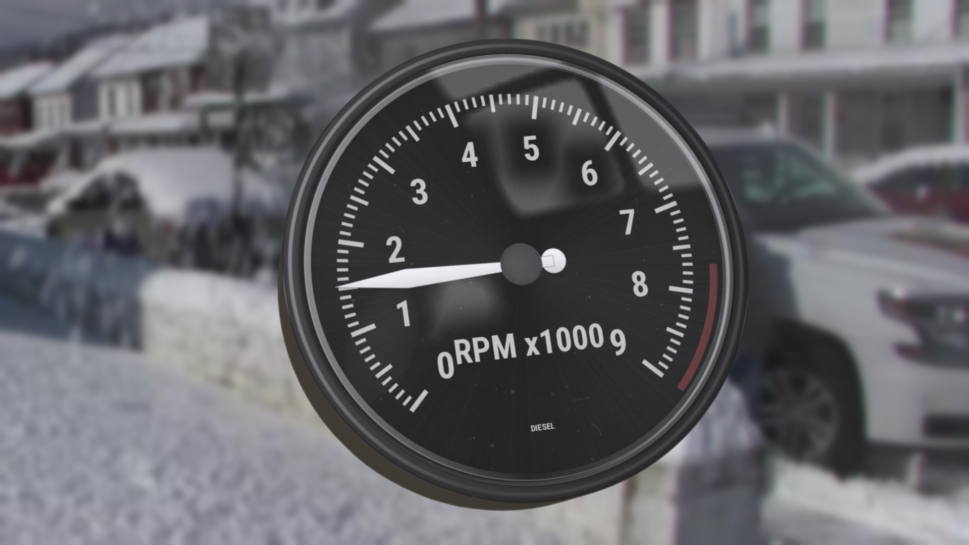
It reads value=1500 unit=rpm
